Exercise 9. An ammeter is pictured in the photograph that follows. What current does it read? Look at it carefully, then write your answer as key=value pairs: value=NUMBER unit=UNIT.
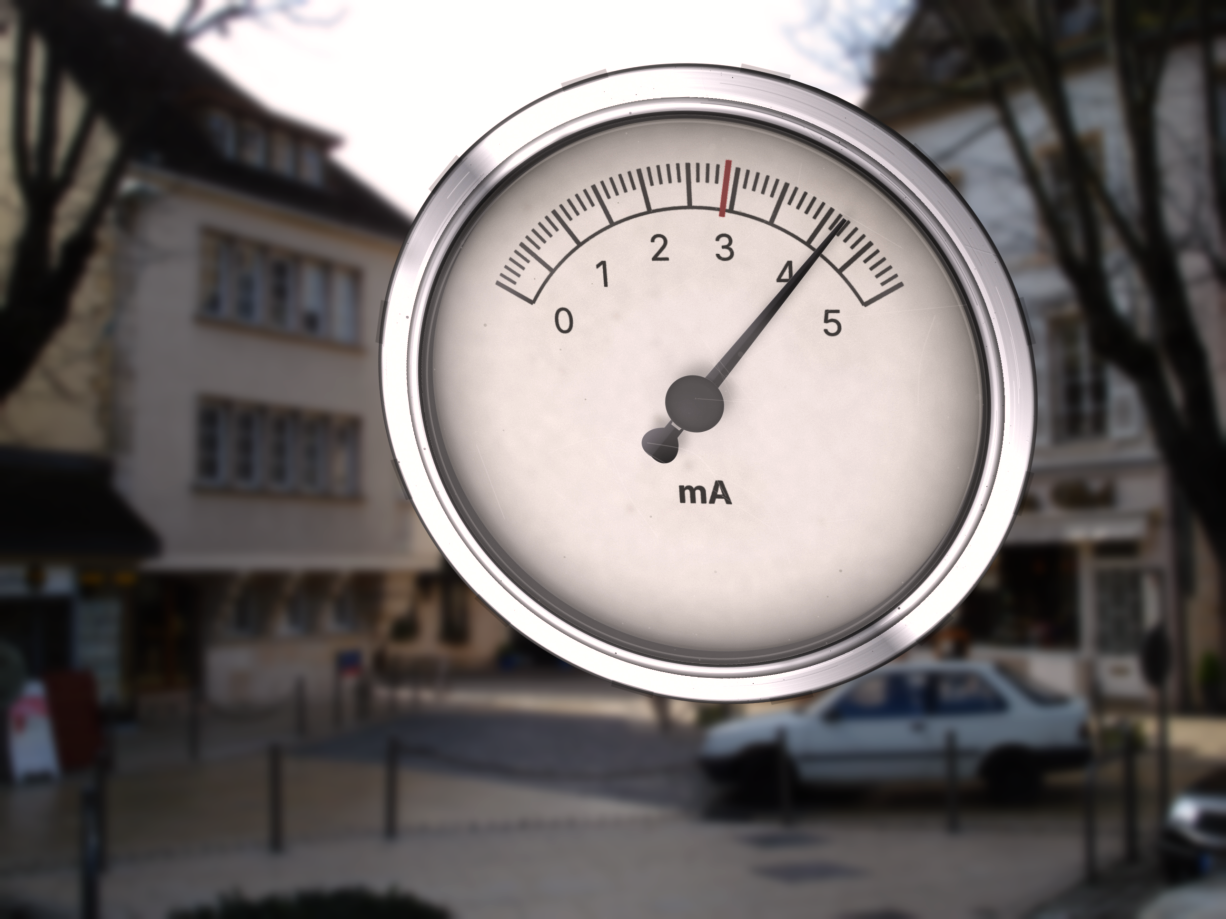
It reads value=4.15 unit=mA
